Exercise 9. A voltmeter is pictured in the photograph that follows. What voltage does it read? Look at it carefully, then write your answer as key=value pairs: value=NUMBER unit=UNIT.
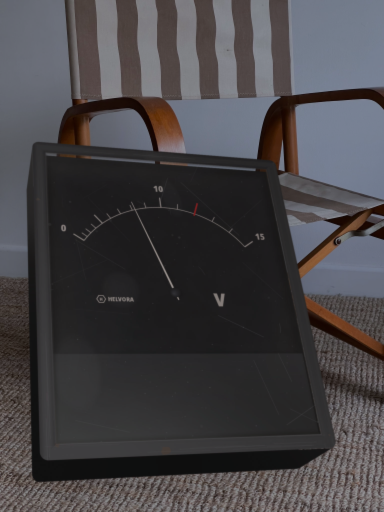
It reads value=8 unit=V
